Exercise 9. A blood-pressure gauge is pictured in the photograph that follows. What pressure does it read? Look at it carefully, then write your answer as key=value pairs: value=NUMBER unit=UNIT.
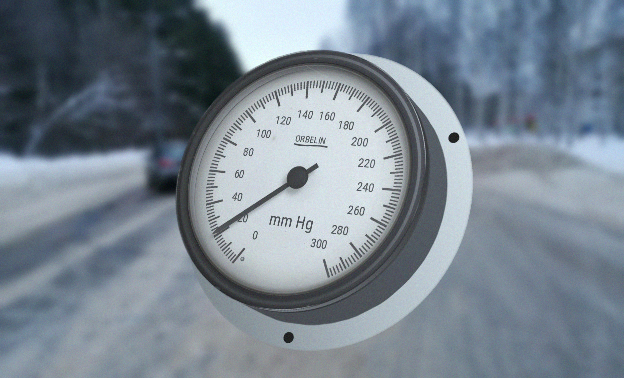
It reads value=20 unit=mmHg
